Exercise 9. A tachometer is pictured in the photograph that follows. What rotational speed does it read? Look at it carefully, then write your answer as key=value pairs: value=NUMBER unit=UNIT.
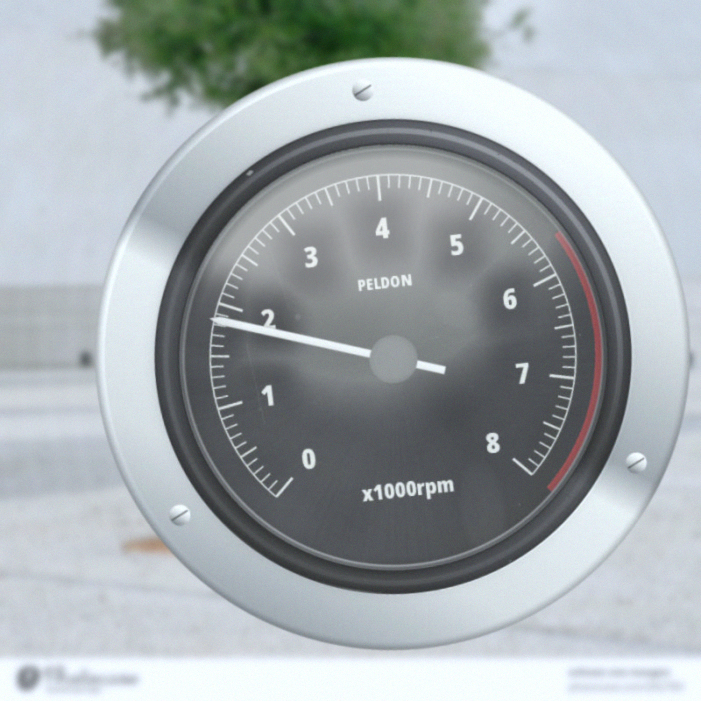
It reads value=1850 unit=rpm
